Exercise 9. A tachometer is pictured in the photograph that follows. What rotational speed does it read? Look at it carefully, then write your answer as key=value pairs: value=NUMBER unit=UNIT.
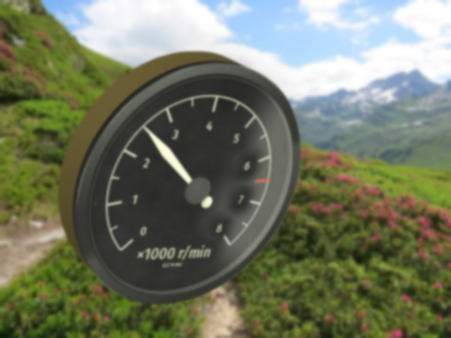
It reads value=2500 unit=rpm
